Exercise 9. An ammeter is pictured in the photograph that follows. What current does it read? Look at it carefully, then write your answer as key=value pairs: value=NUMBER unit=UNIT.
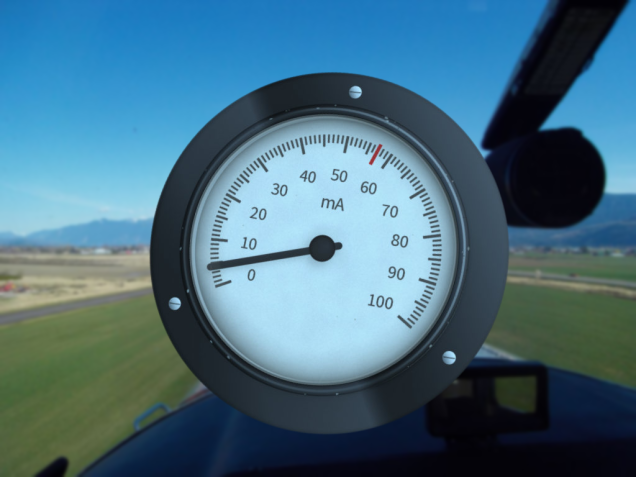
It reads value=4 unit=mA
